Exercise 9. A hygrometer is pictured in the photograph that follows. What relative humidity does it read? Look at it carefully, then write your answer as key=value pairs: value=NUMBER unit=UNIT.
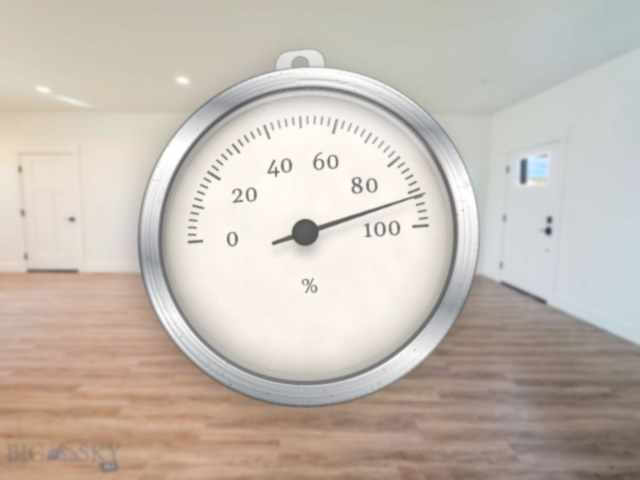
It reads value=92 unit=%
